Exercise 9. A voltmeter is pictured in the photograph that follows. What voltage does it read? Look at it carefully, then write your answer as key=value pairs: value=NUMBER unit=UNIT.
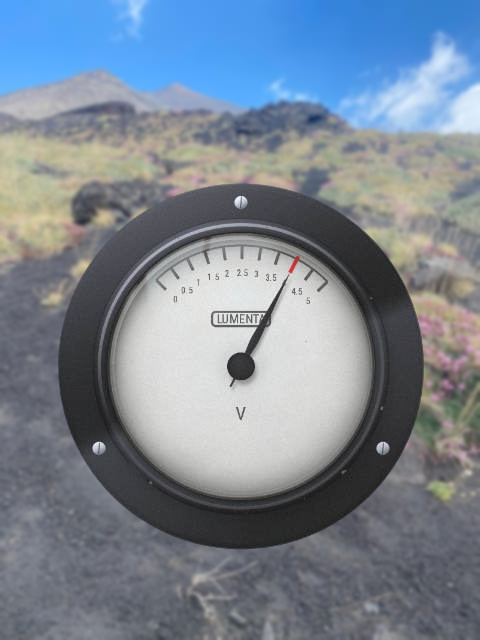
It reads value=4 unit=V
